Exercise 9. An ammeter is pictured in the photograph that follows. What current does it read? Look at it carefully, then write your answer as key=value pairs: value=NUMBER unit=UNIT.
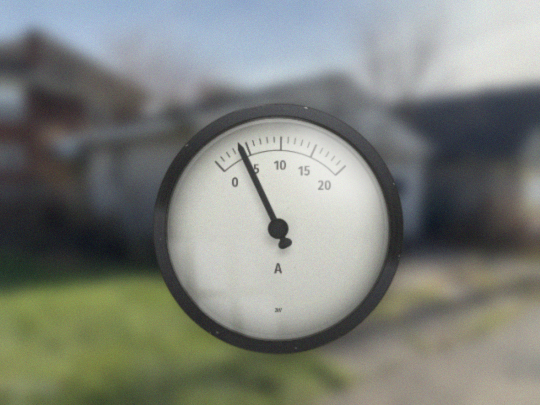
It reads value=4 unit=A
